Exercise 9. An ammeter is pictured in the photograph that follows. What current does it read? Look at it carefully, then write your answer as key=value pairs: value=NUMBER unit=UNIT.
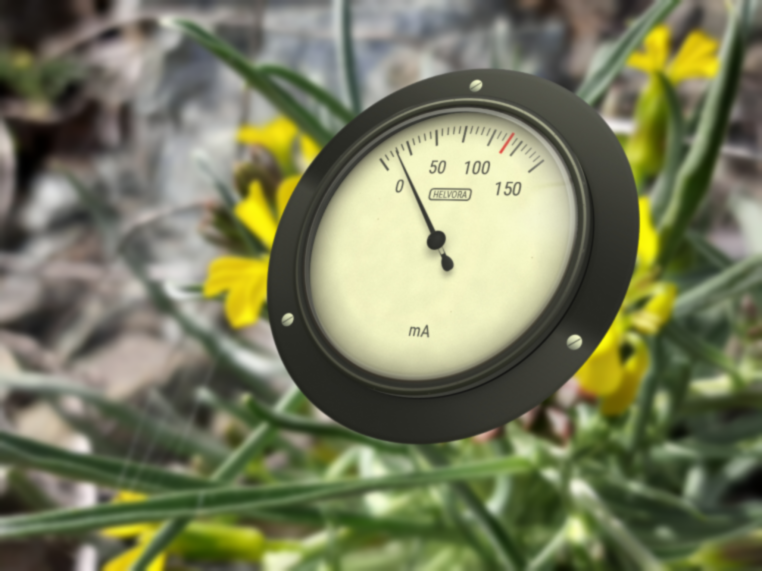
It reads value=15 unit=mA
